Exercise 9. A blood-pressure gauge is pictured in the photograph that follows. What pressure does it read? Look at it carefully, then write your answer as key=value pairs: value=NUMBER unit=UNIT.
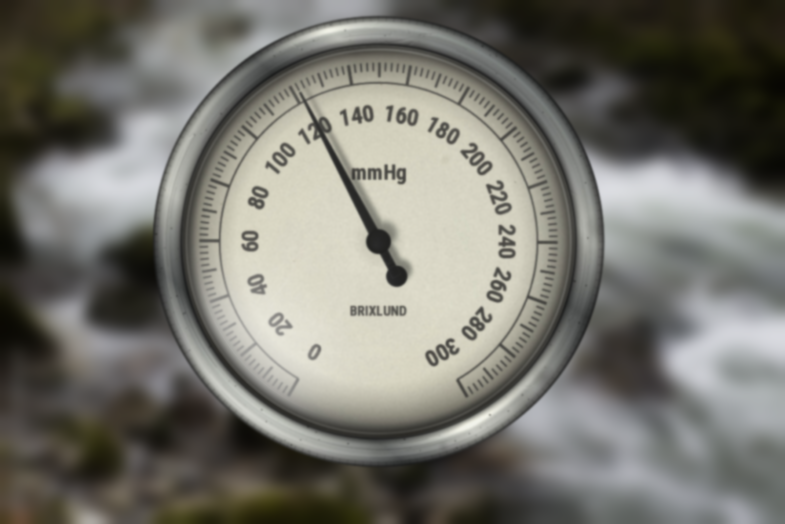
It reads value=122 unit=mmHg
